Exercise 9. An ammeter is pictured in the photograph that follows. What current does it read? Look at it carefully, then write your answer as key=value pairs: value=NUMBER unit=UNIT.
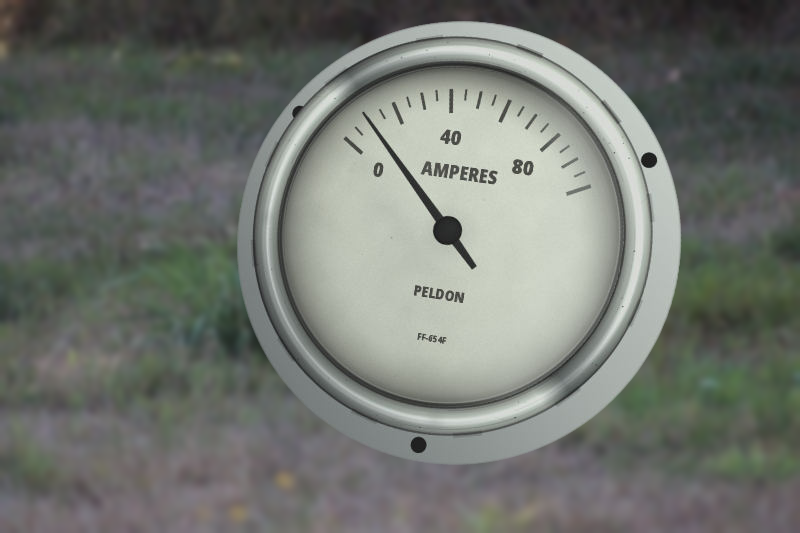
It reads value=10 unit=A
